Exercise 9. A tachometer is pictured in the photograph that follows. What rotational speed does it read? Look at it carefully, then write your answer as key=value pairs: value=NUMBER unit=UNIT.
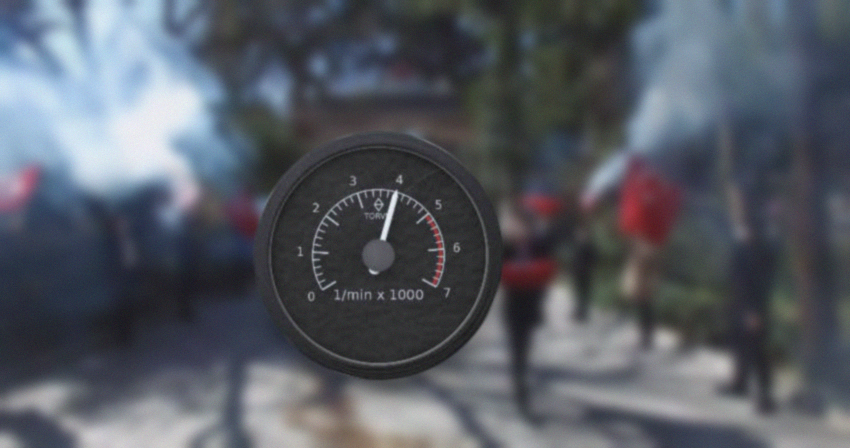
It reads value=4000 unit=rpm
